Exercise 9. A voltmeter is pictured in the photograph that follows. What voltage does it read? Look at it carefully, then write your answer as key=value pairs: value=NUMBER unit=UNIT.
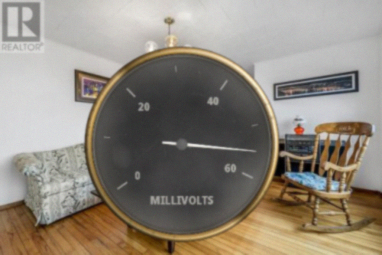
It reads value=55 unit=mV
